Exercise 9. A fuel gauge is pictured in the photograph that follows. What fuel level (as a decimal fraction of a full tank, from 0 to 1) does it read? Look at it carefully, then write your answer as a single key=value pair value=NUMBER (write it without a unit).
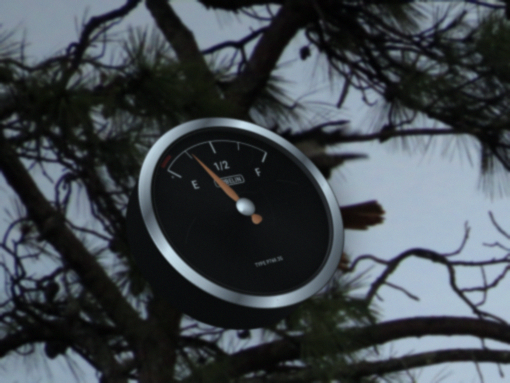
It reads value=0.25
